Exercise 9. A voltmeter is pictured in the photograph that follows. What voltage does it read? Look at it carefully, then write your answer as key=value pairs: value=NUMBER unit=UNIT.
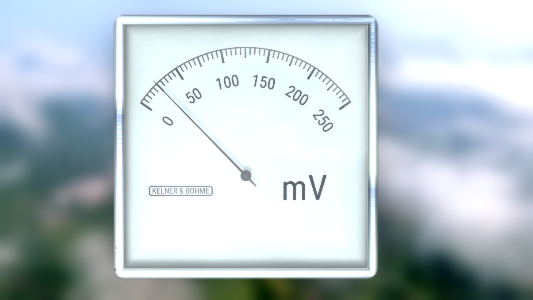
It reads value=25 unit=mV
